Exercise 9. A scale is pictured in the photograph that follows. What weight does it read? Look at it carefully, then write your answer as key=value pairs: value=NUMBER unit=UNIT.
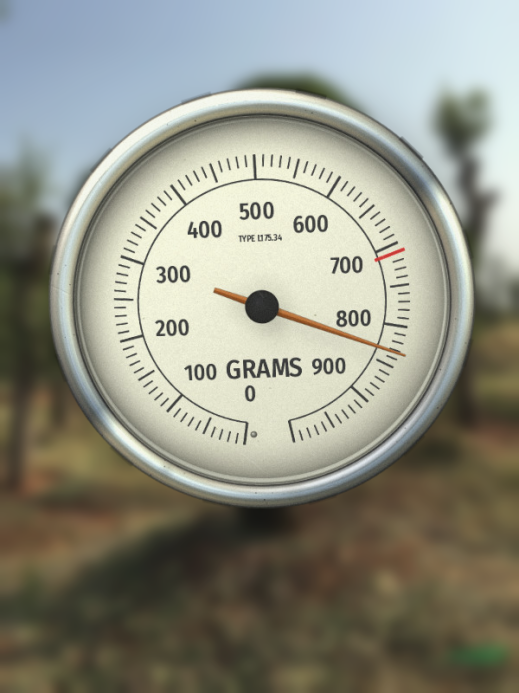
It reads value=830 unit=g
